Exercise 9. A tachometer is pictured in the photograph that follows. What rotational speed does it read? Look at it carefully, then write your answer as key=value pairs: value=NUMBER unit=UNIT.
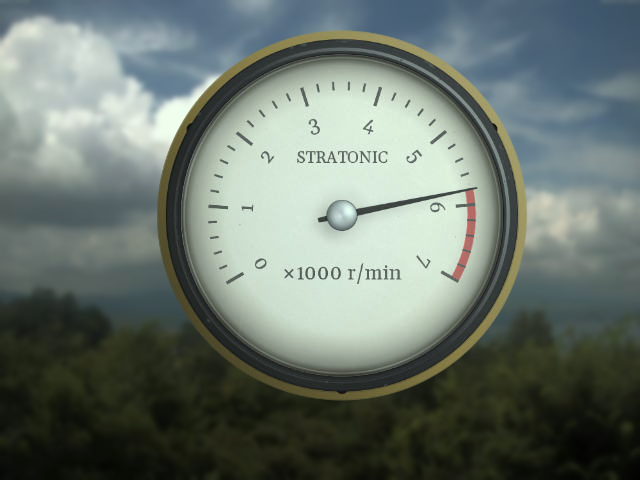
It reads value=5800 unit=rpm
